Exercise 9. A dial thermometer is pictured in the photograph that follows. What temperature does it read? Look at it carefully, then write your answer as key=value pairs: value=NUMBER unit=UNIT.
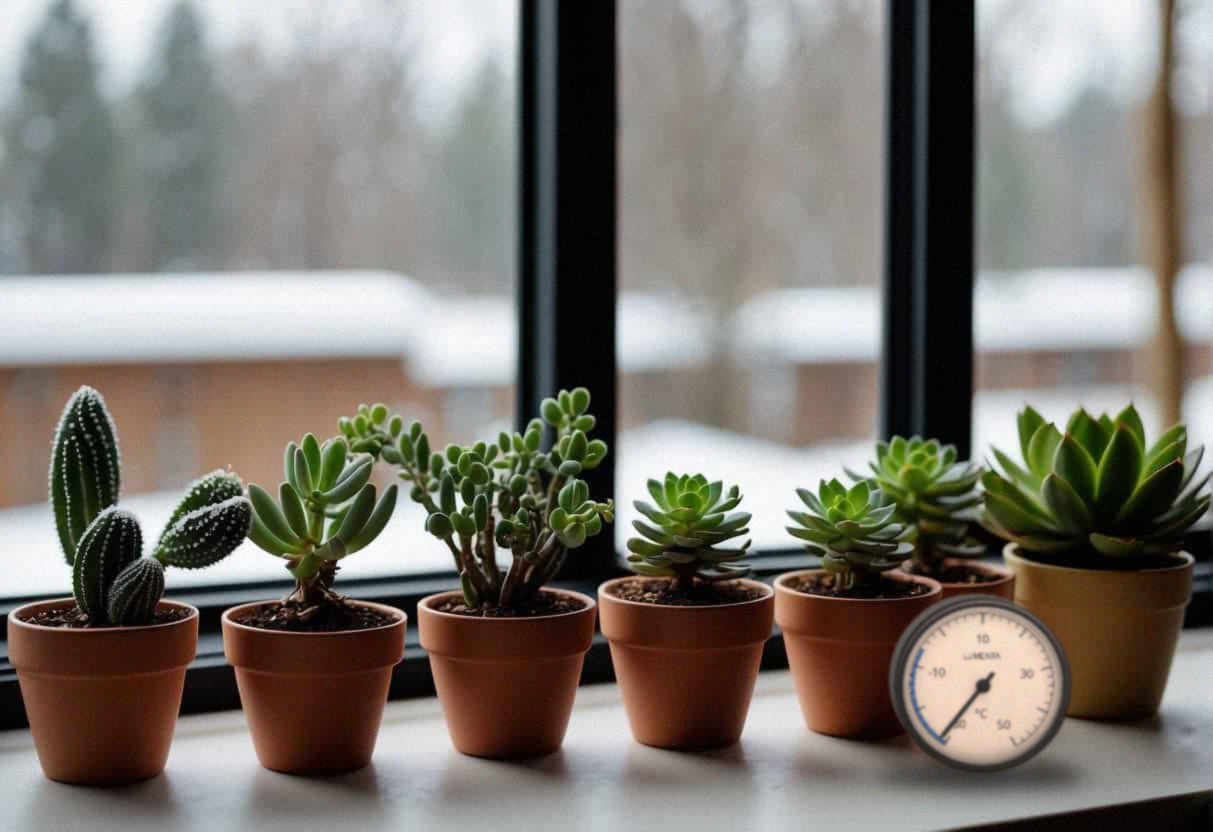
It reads value=-28 unit=°C
